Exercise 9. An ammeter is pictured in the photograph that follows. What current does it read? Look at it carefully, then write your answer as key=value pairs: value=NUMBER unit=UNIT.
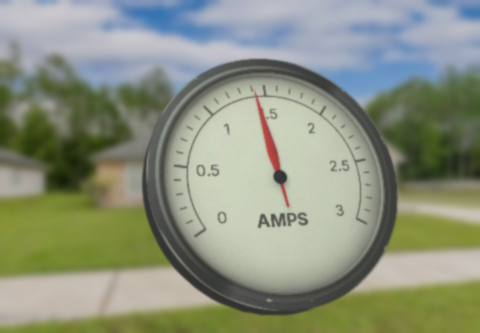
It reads value=1.4 unit=A
